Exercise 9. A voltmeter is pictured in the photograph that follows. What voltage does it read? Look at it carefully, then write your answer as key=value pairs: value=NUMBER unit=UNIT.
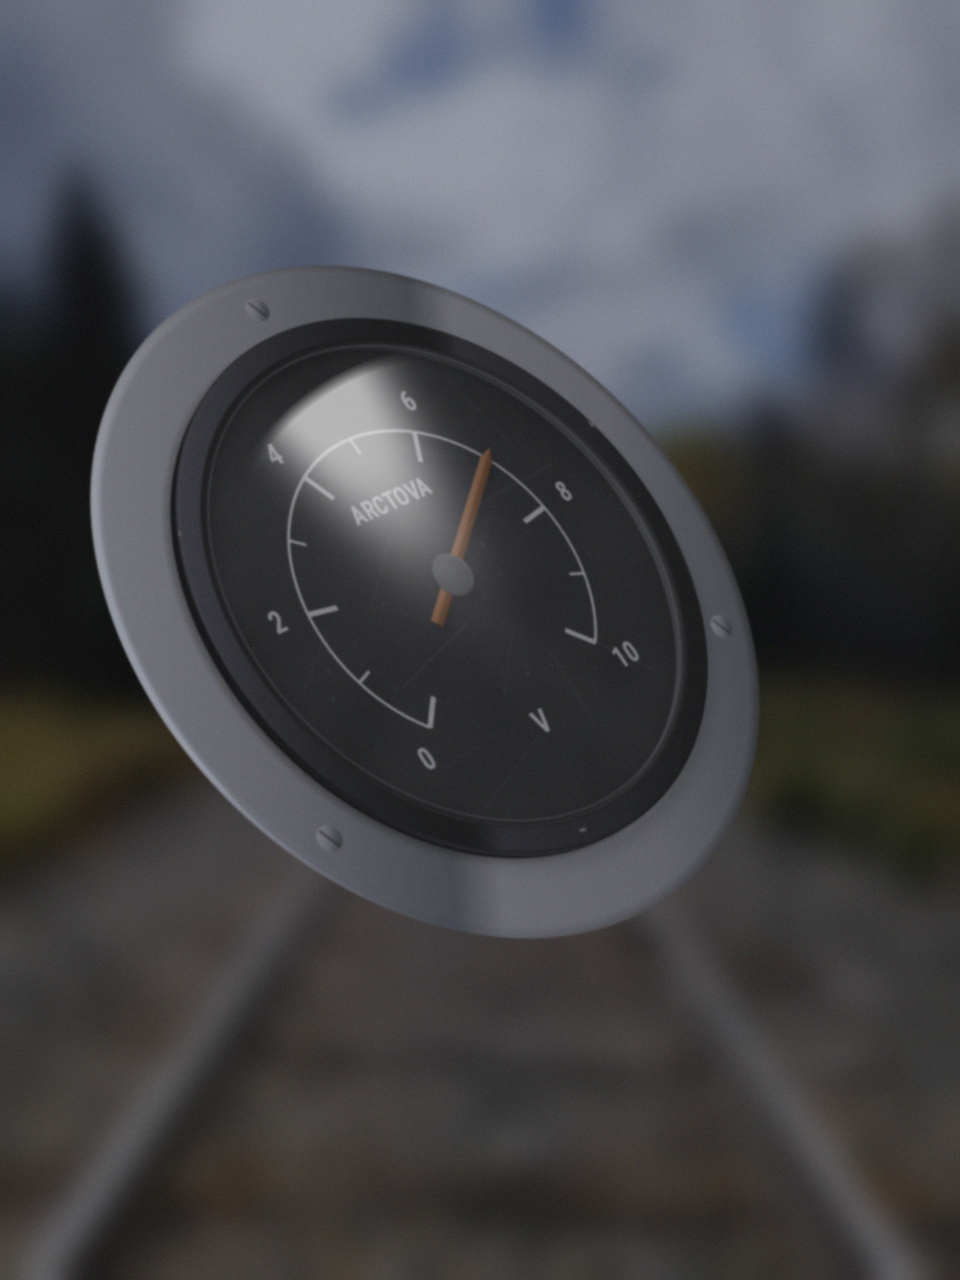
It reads value=7 unit=V
